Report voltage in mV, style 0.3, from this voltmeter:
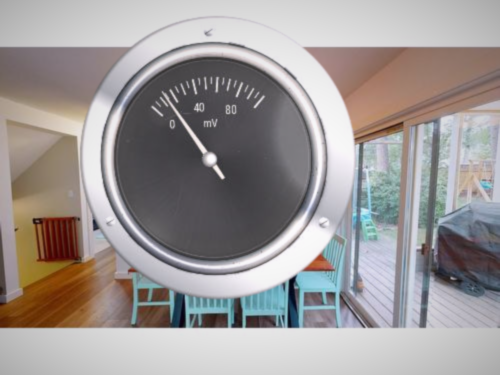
15
